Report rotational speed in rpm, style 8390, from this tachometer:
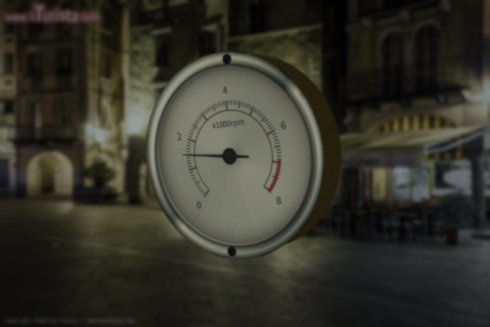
1500
